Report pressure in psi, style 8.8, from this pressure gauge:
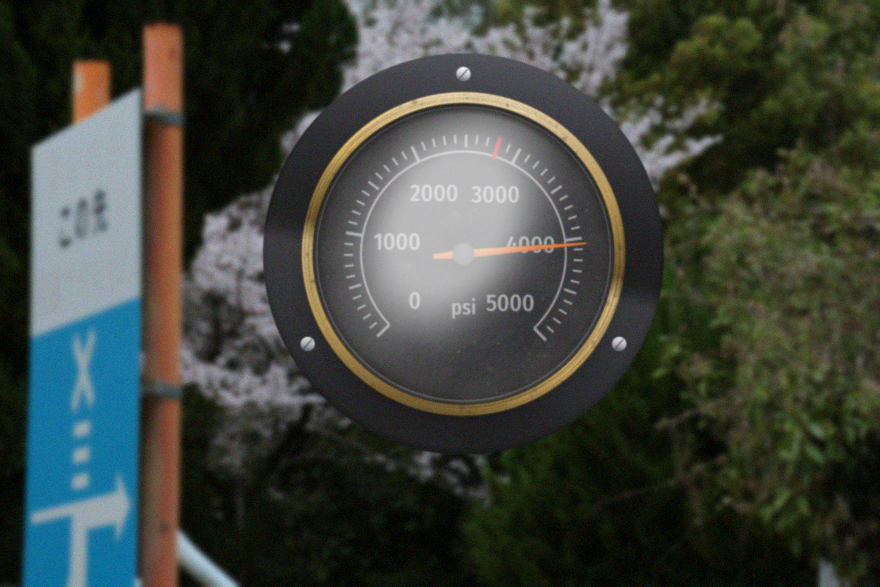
4050
